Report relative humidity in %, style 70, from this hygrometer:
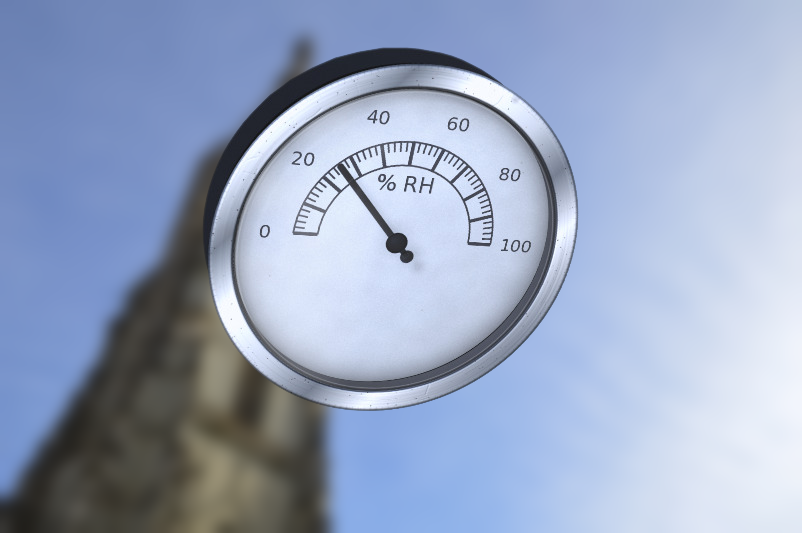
26
